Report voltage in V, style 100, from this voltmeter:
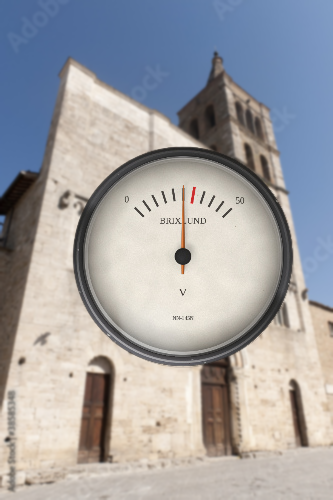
25
